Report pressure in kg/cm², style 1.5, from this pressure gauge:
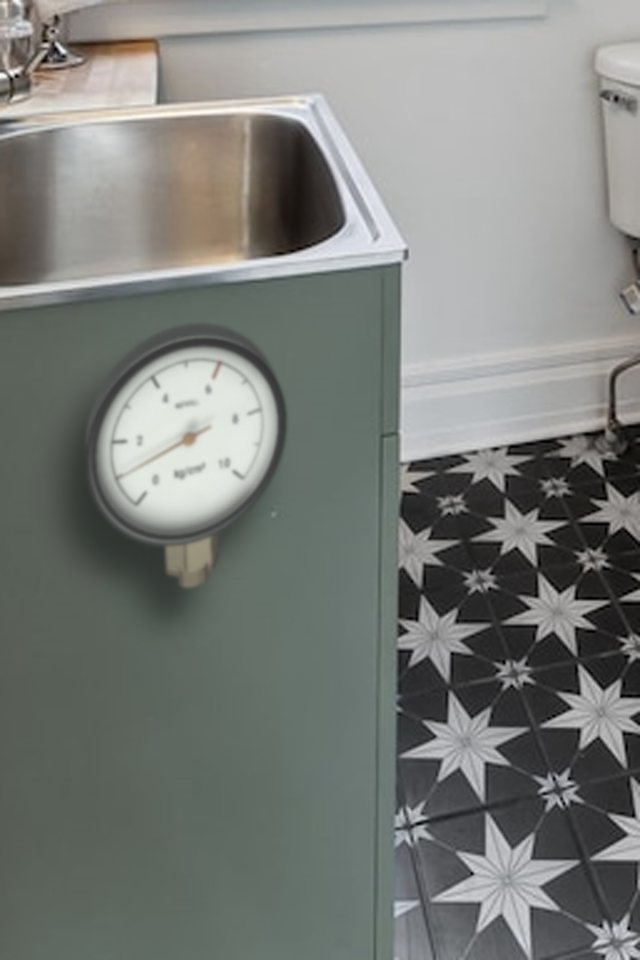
1
